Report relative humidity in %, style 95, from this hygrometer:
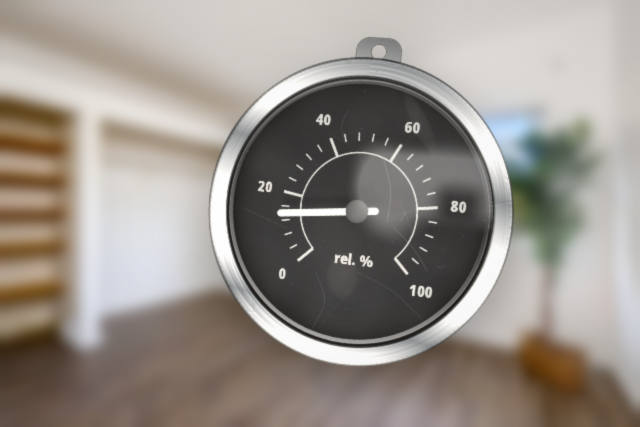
14
